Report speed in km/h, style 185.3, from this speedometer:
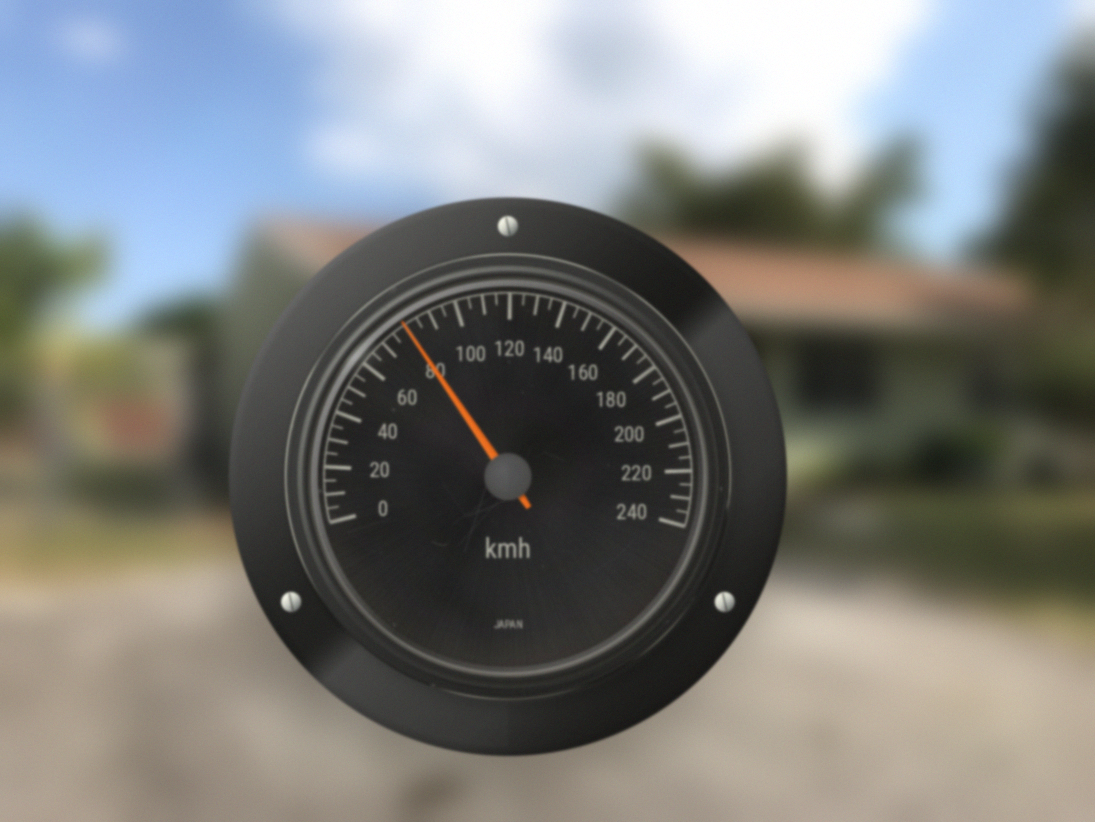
80
